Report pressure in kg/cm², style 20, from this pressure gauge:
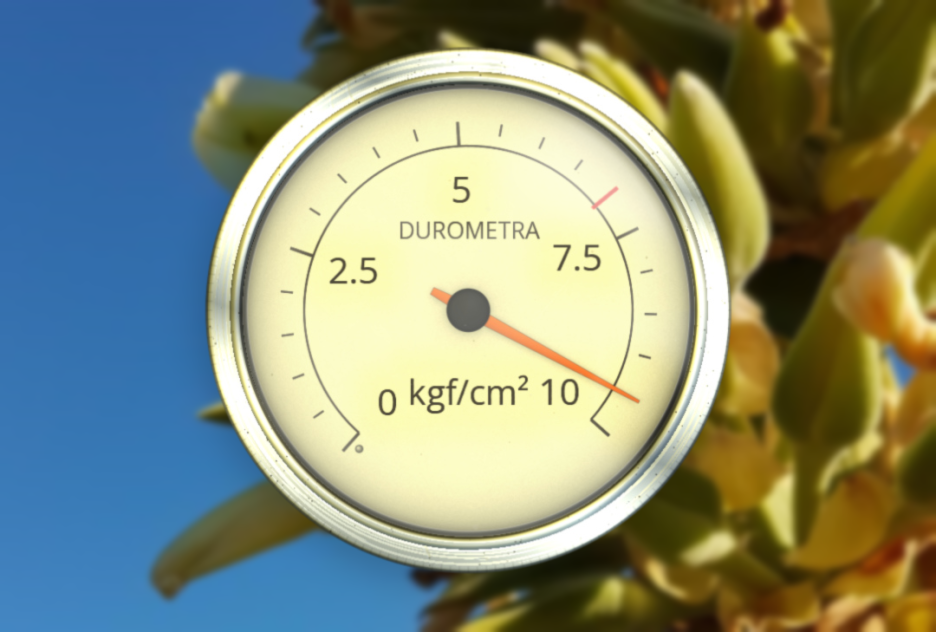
9.5
